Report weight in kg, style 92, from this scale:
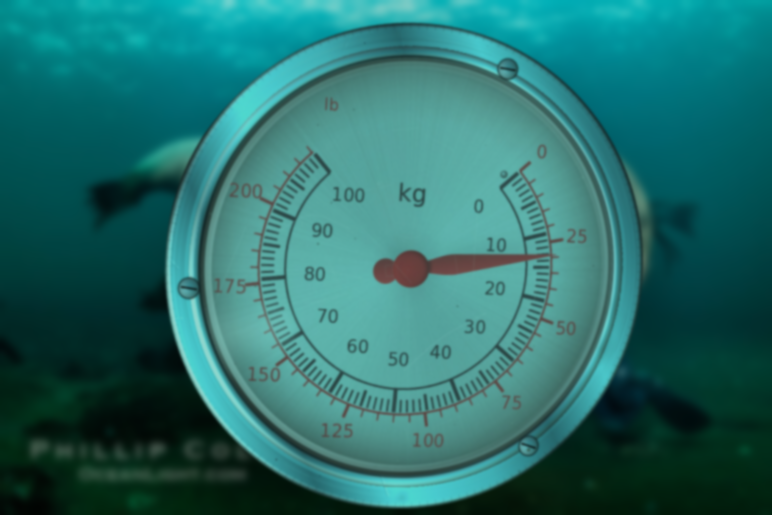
13
